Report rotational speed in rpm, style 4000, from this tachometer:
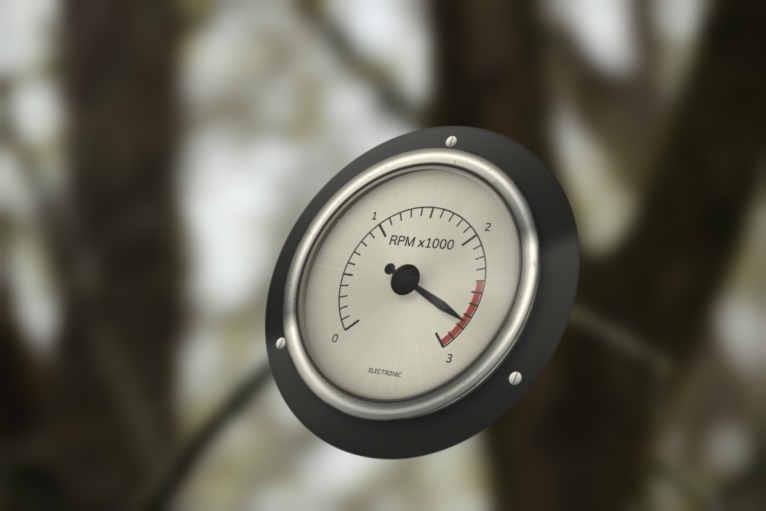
2750
